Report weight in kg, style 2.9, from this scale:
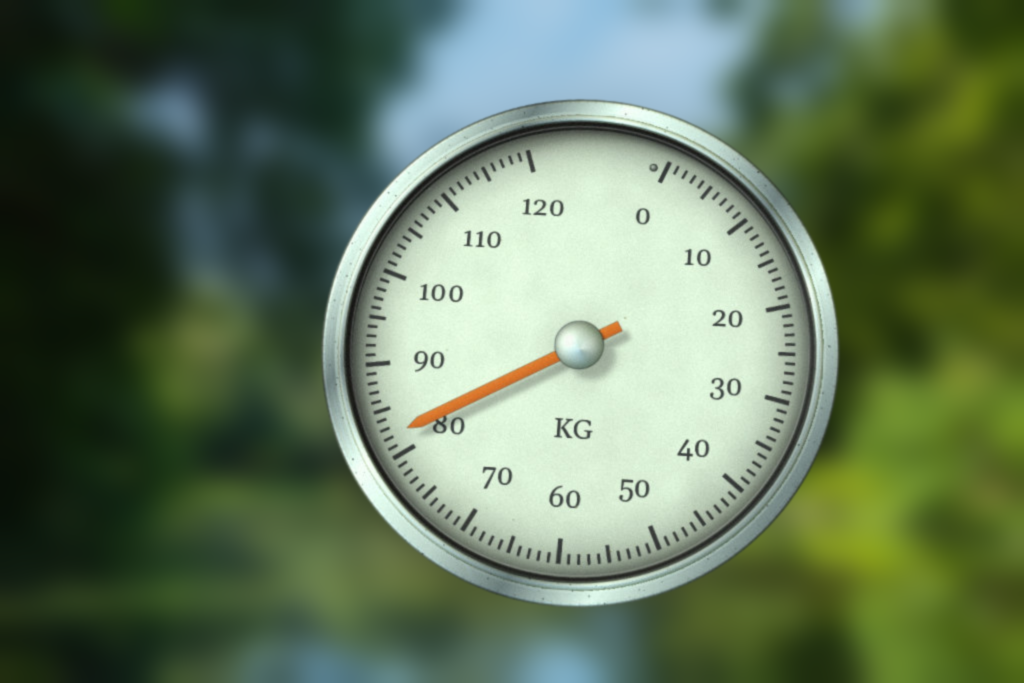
82
